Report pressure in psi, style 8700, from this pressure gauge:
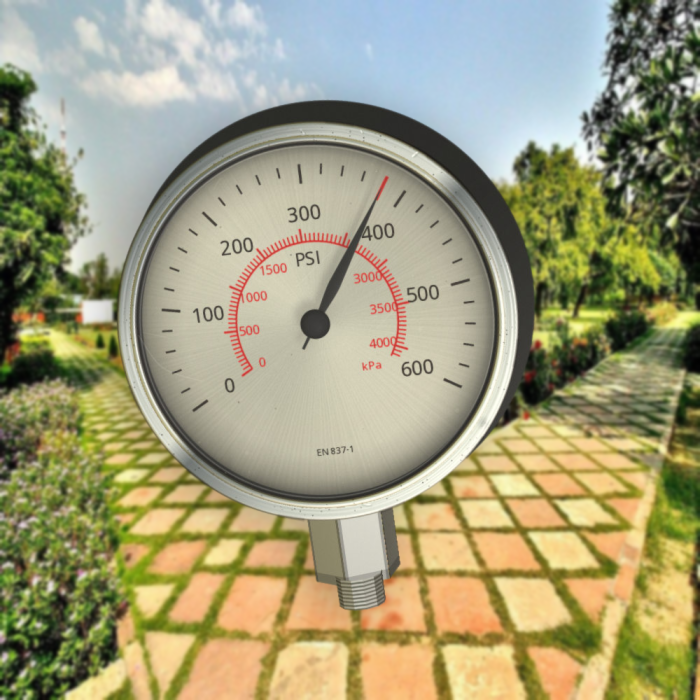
380
